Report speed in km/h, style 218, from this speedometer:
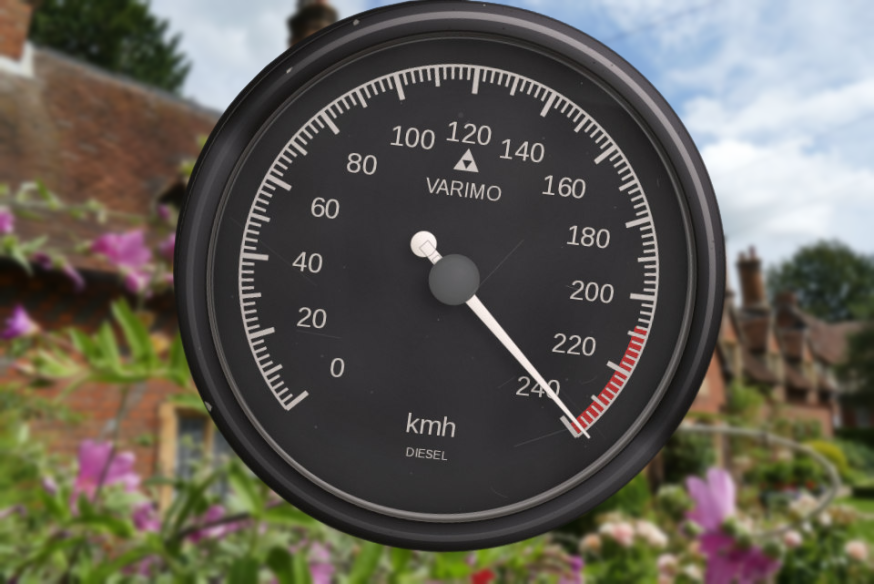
238
